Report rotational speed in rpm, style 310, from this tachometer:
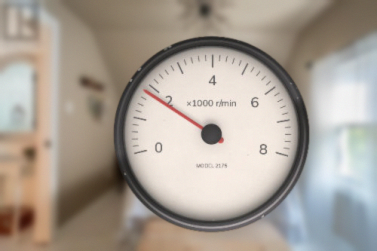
1800
